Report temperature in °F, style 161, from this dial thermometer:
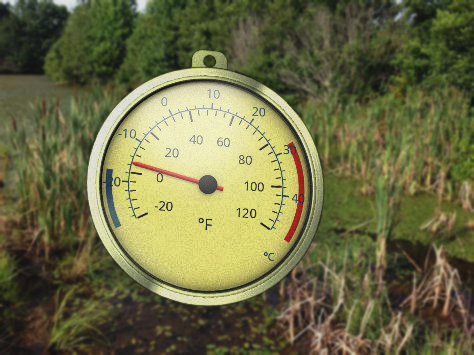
4
